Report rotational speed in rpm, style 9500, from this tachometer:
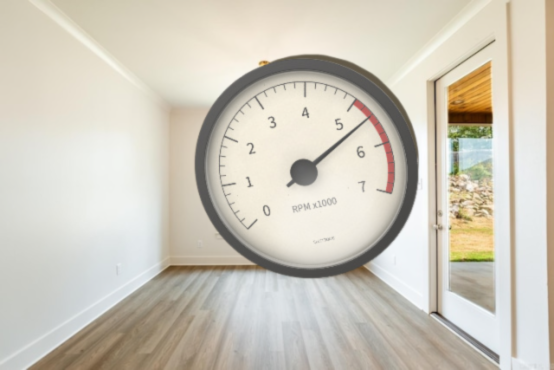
5400
